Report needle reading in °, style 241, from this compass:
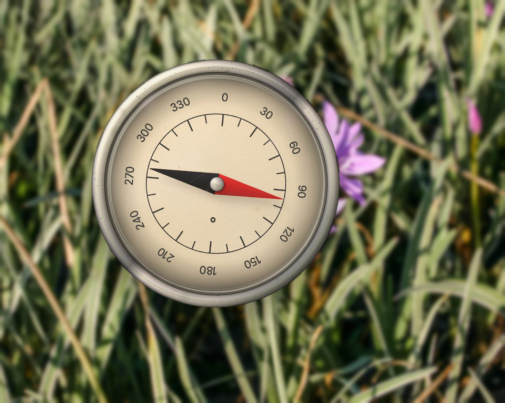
97.5
